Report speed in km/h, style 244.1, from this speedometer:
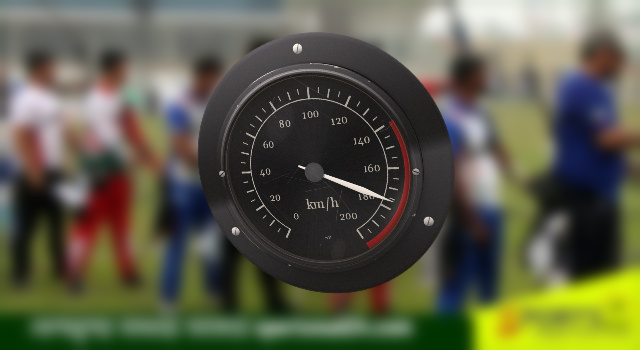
175
